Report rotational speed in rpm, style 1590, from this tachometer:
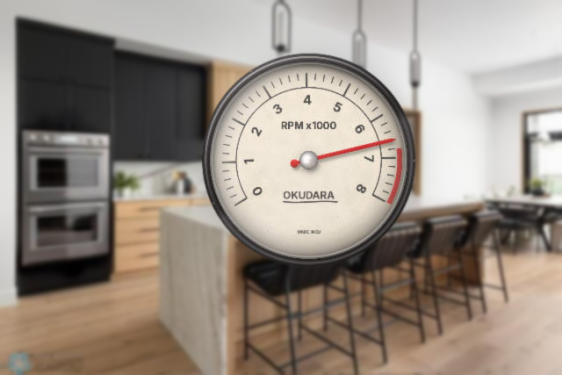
6600
